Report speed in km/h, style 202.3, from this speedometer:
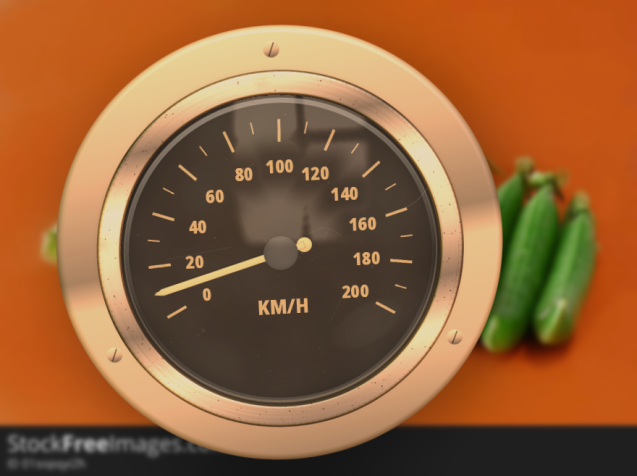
10
